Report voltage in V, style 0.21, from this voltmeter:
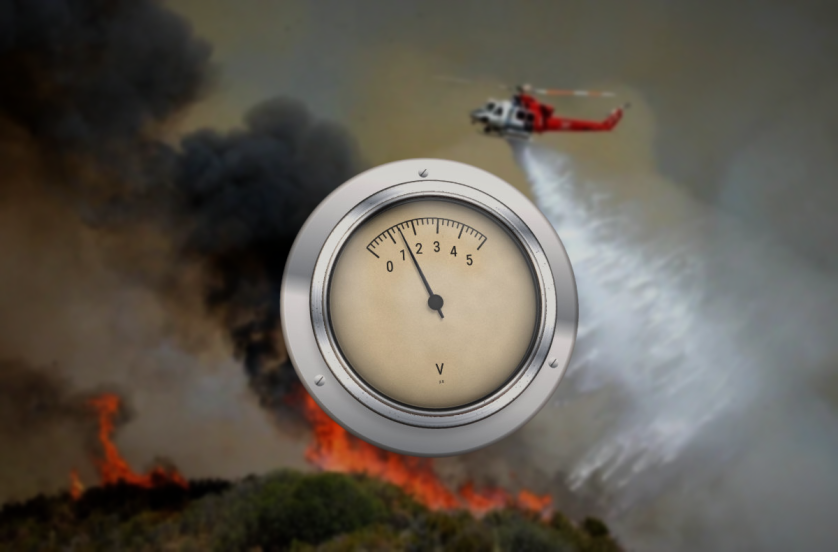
1.4
